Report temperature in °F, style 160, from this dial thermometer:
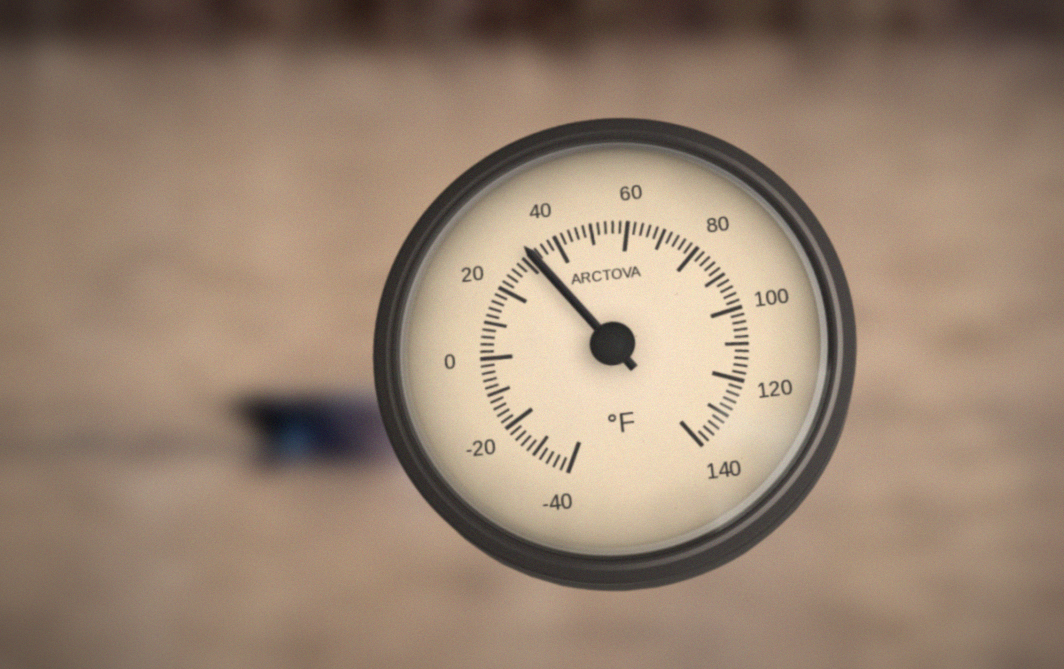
32
